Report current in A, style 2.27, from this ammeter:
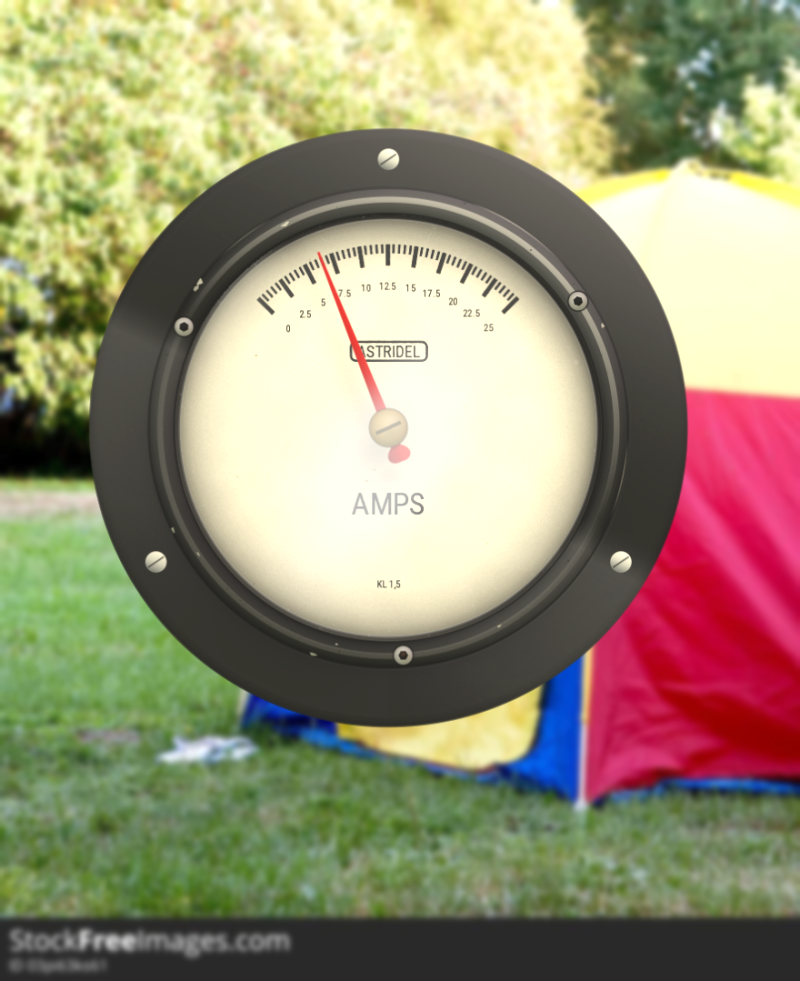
6.5
